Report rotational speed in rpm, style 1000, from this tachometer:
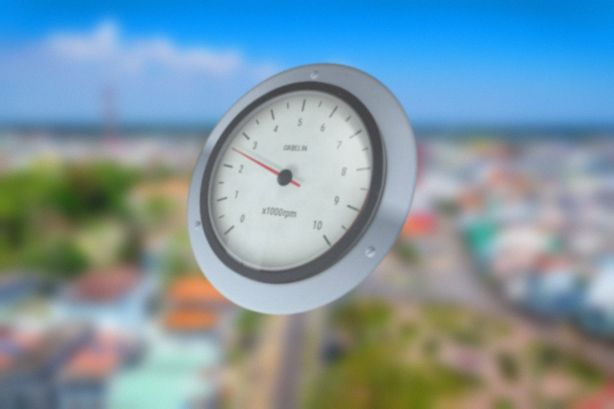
2500
